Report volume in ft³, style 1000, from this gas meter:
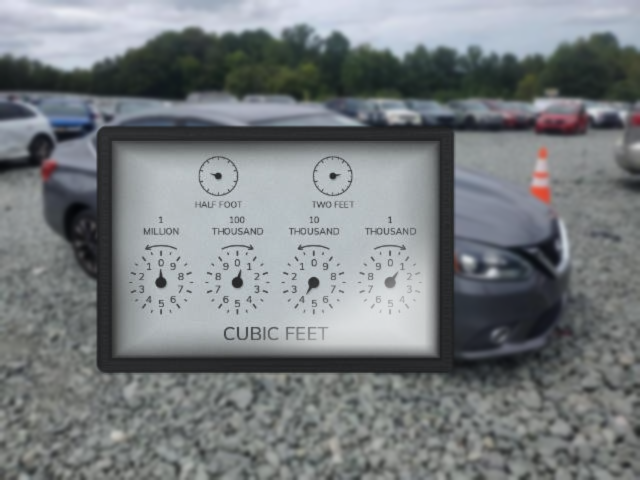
4100
